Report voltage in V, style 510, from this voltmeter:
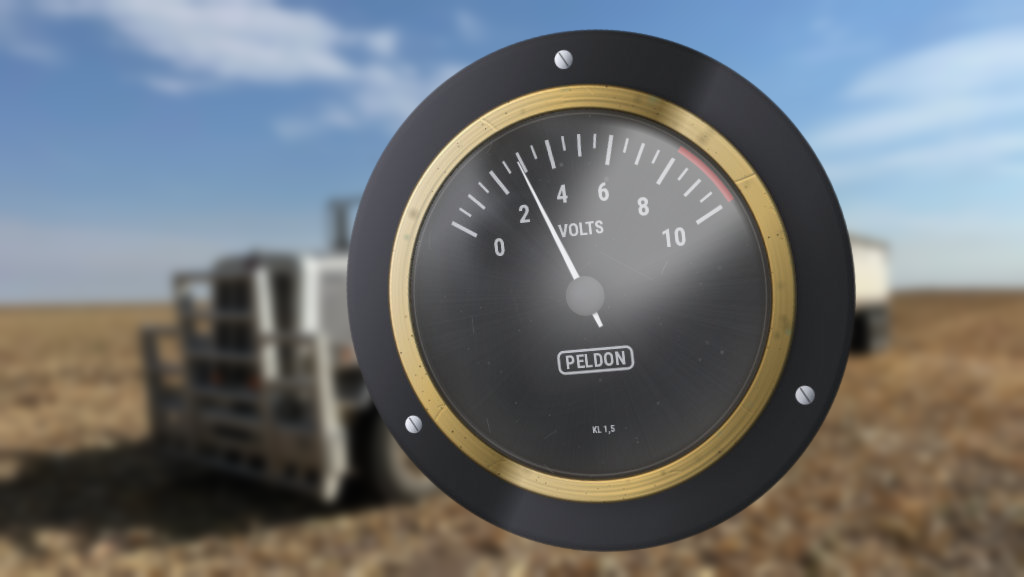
3
